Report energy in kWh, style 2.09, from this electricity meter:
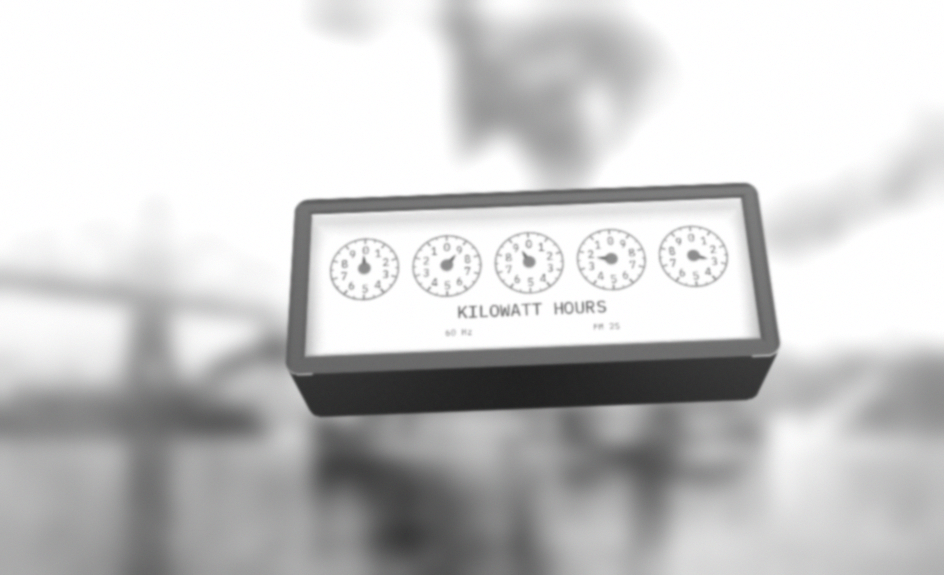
98923
